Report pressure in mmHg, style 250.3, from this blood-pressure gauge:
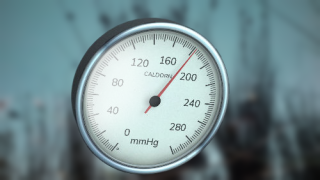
180
